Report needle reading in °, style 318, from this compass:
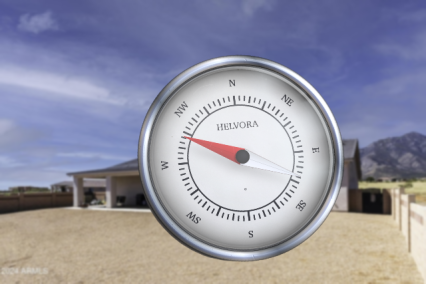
295
